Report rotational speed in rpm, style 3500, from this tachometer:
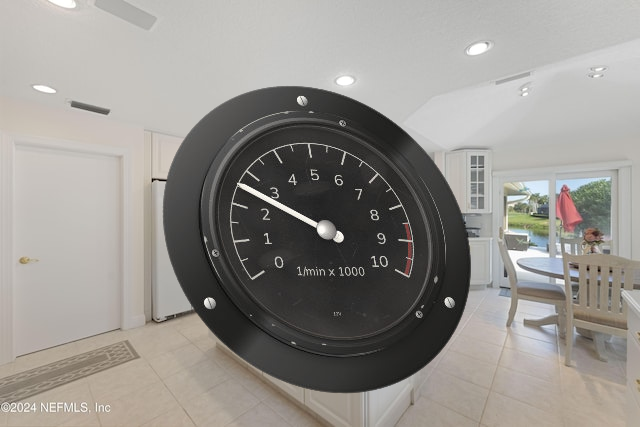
2500
